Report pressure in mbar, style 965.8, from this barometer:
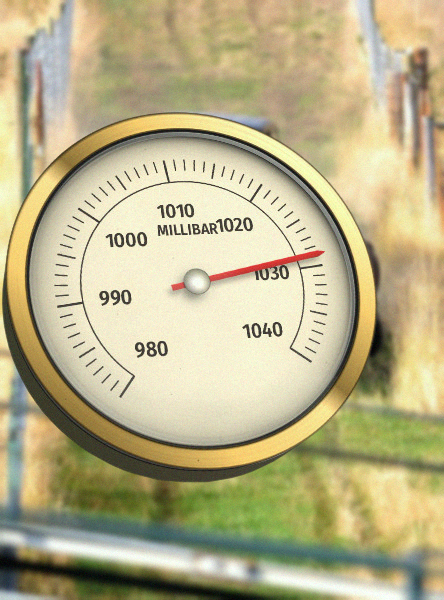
1029
